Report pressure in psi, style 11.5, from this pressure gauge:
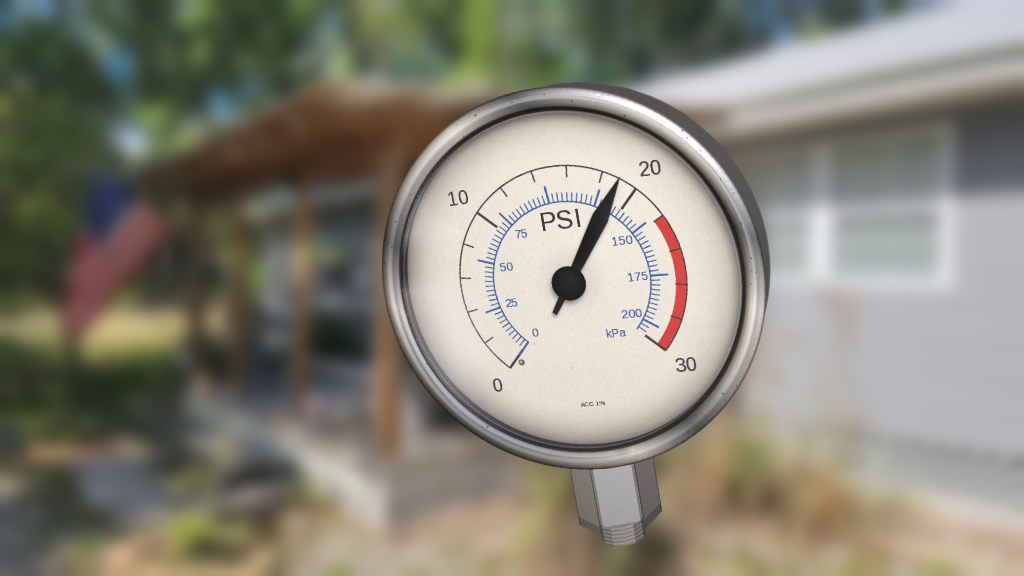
19
